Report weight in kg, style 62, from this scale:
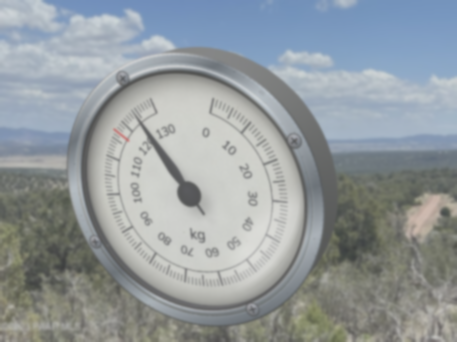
125
